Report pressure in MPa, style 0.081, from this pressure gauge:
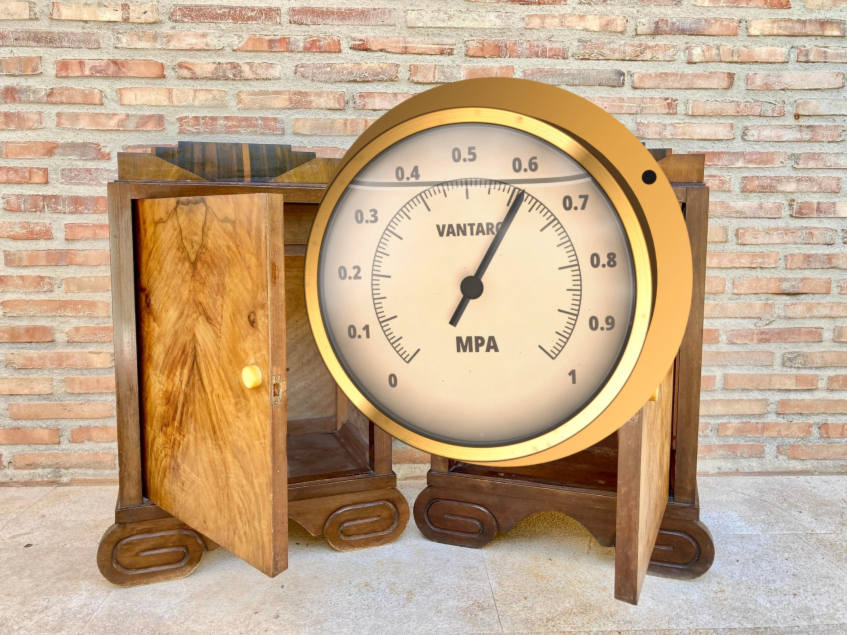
0.62
